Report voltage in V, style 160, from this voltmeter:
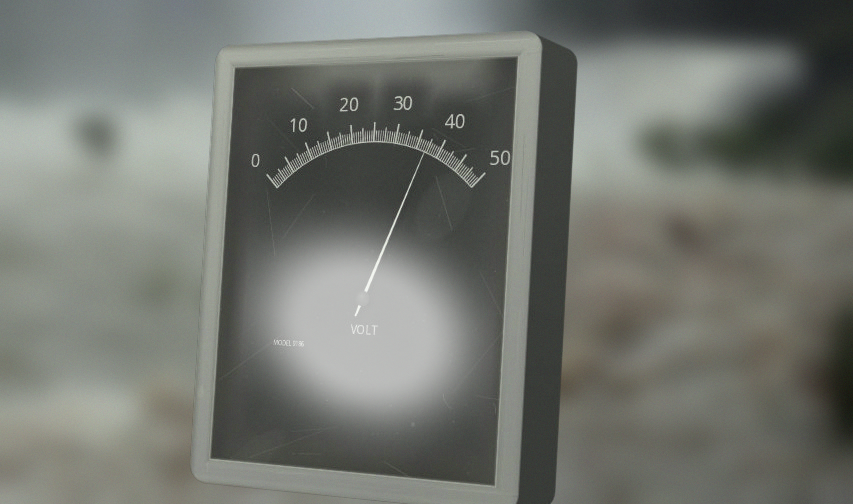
37.5
